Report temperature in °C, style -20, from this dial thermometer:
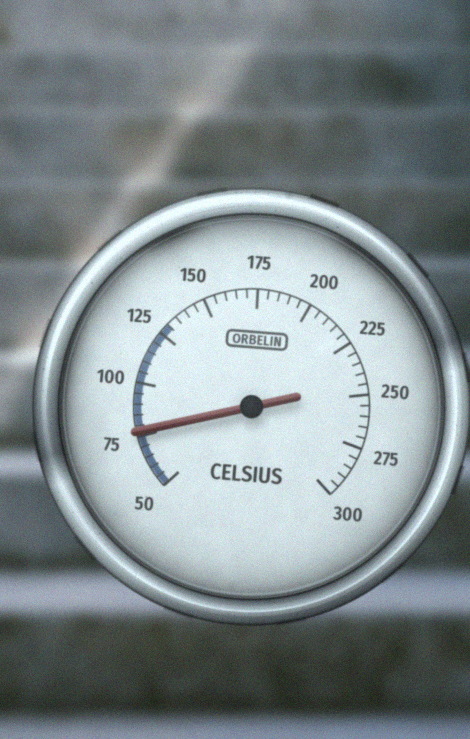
77.5
